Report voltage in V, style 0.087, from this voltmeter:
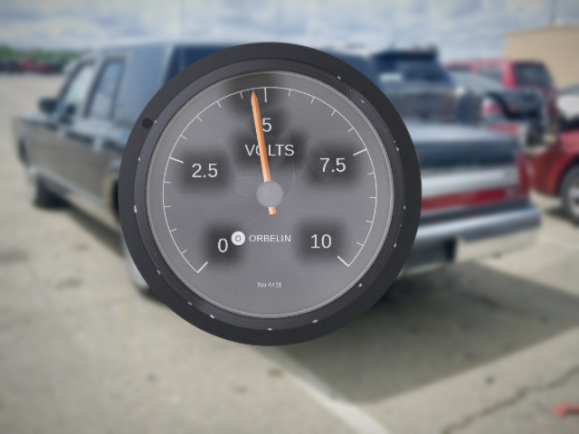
4.75
